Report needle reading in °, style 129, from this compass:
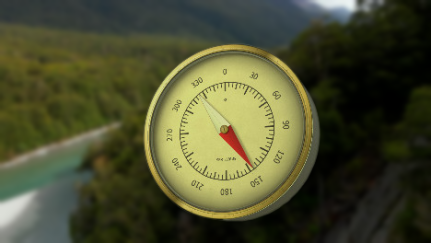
145
